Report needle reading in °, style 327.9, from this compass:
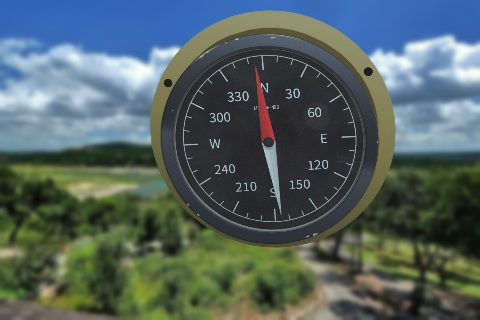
355
